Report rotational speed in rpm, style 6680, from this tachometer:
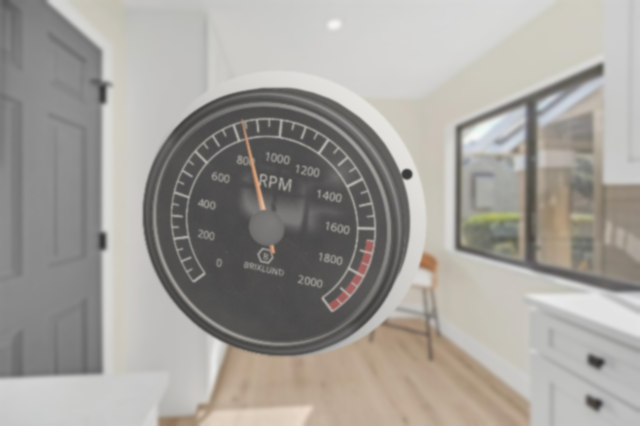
850
